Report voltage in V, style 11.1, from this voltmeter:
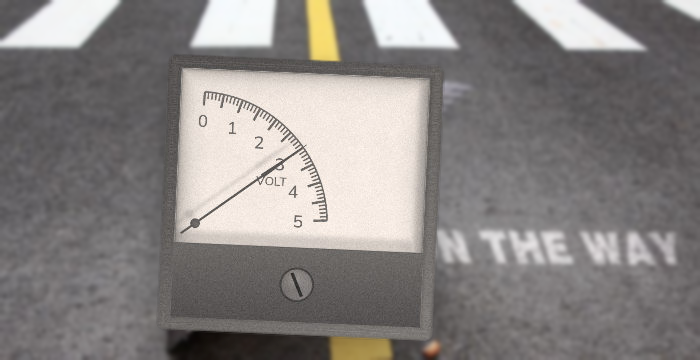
3
